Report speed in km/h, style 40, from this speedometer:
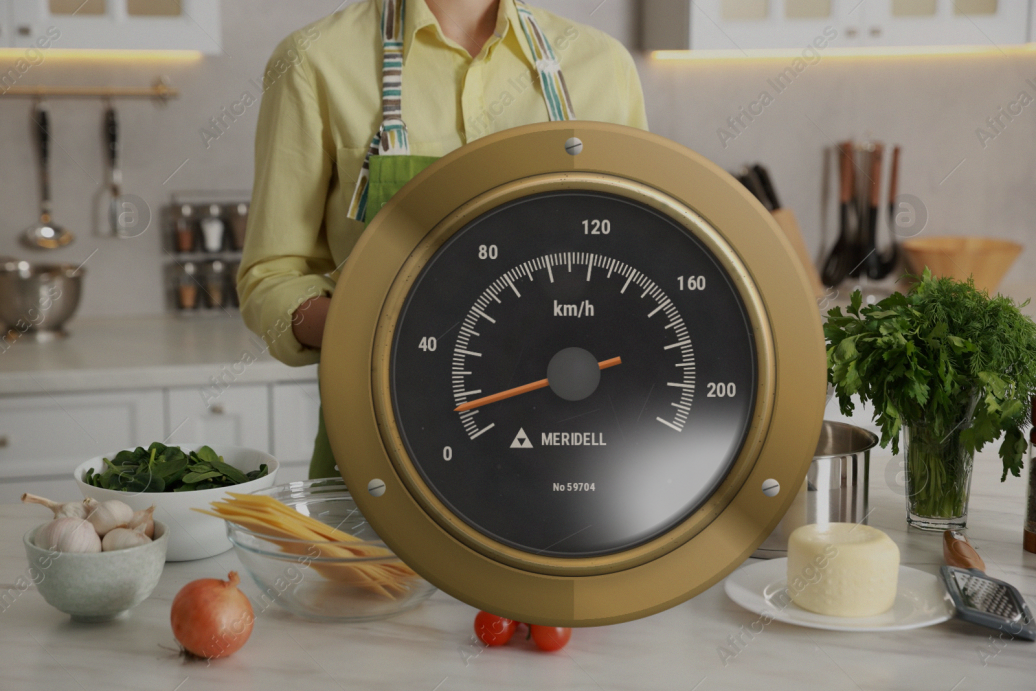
14
